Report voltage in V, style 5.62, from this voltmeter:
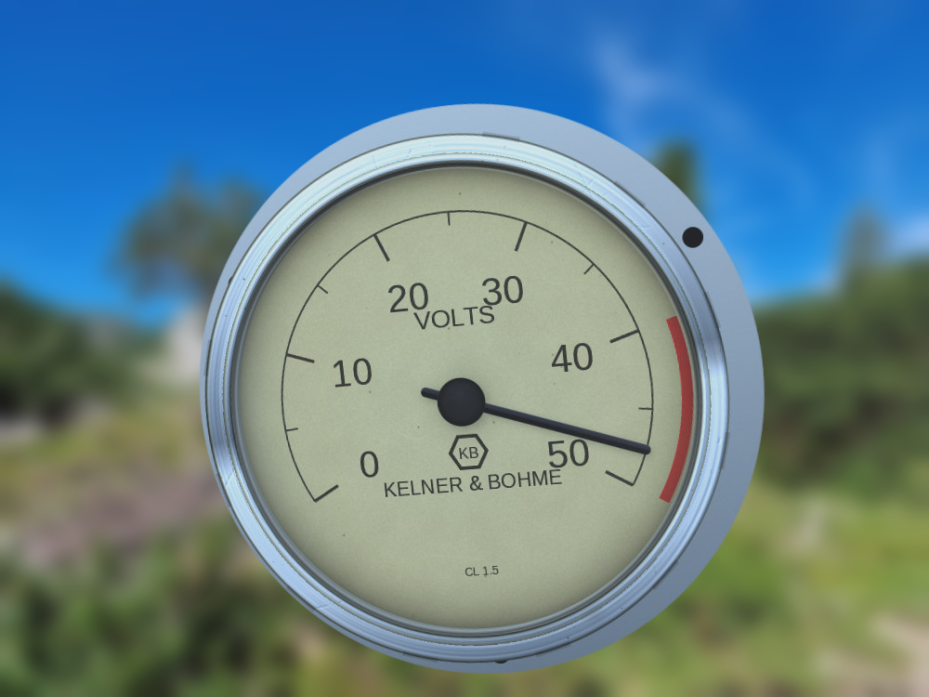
47.5
